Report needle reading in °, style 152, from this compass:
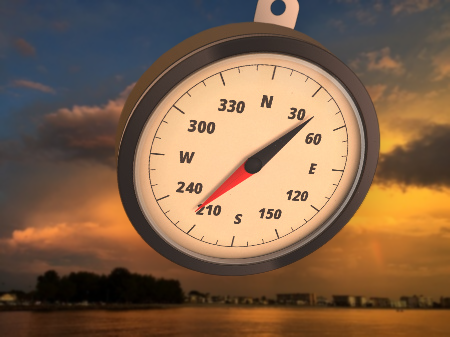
220
